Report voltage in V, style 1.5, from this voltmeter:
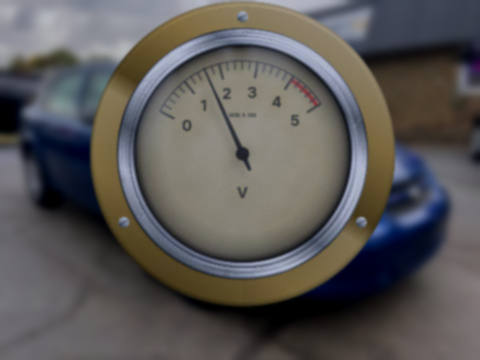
1.6
